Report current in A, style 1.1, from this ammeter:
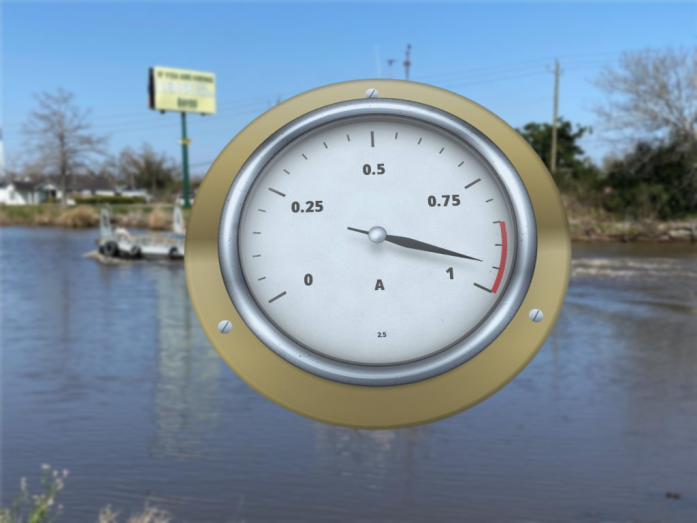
0.95
